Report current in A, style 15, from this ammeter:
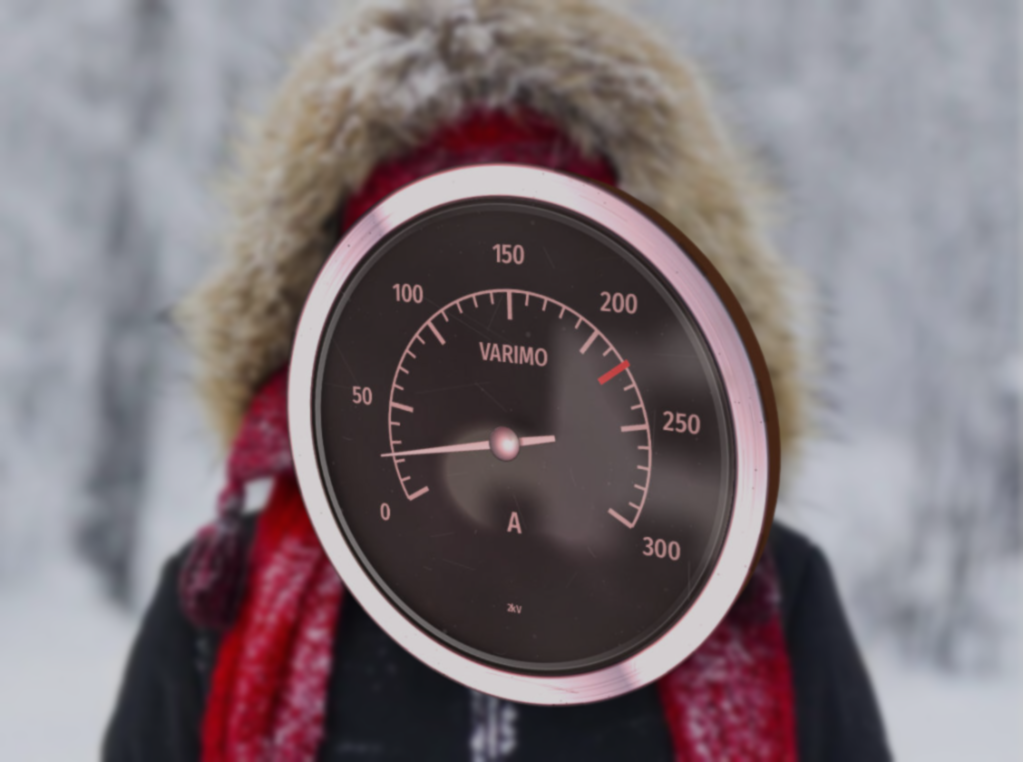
25
